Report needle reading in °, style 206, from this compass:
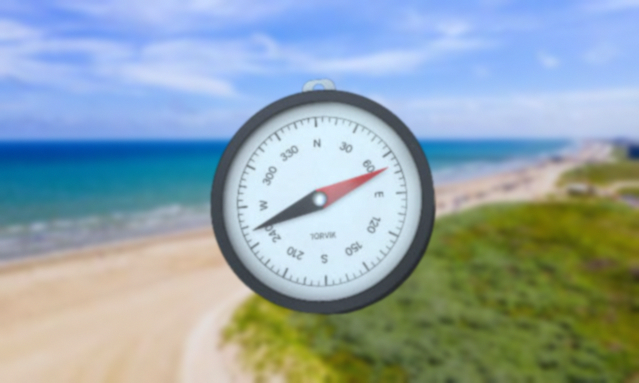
70
